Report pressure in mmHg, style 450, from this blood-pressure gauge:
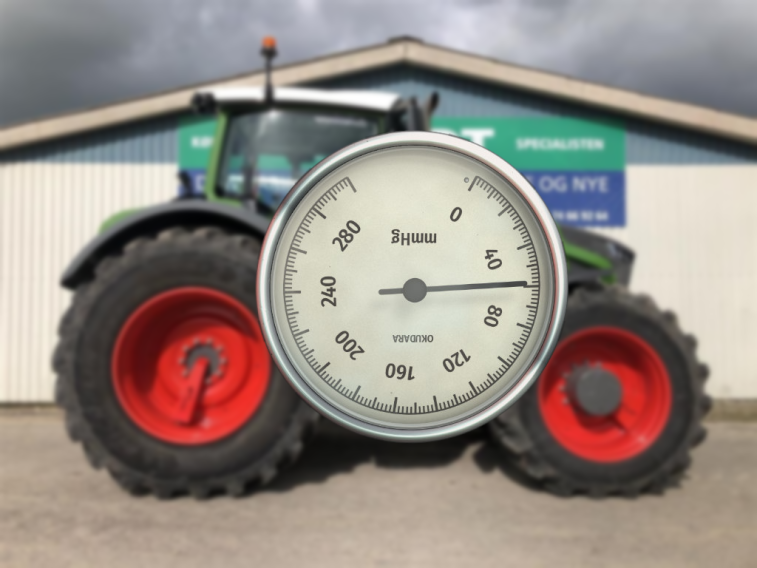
58
